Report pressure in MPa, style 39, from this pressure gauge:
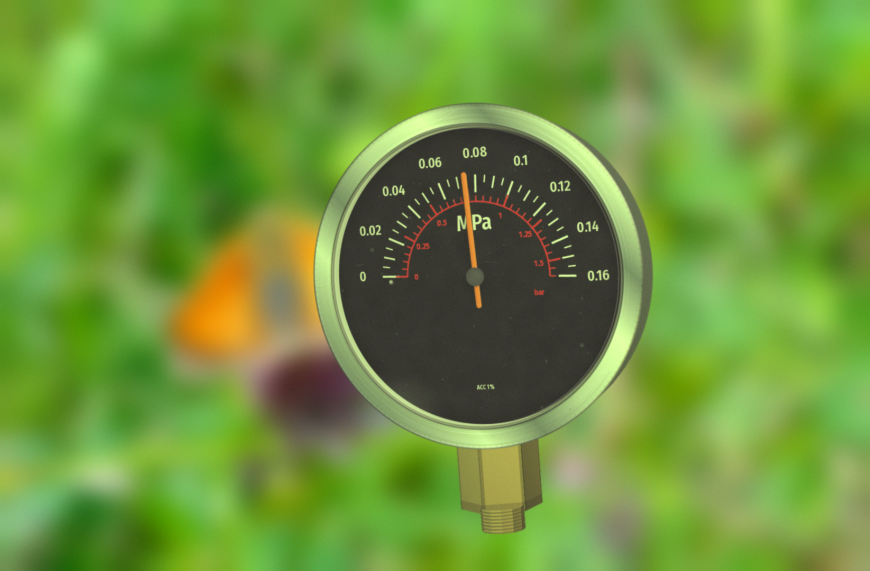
0.075
